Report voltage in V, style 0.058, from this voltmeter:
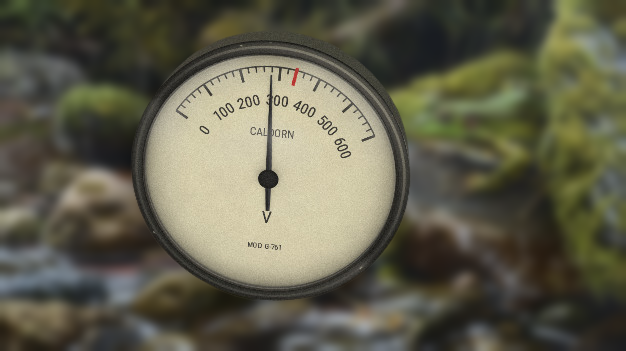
280
